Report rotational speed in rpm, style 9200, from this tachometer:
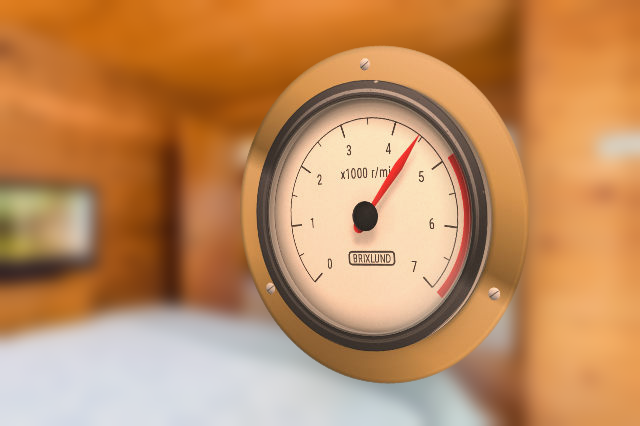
4500
